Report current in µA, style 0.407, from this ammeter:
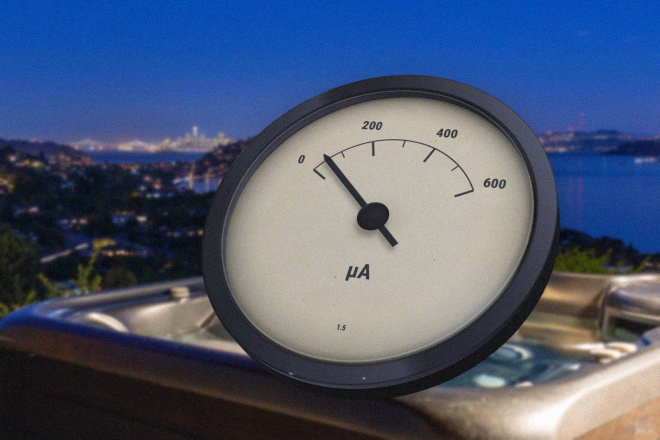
50
